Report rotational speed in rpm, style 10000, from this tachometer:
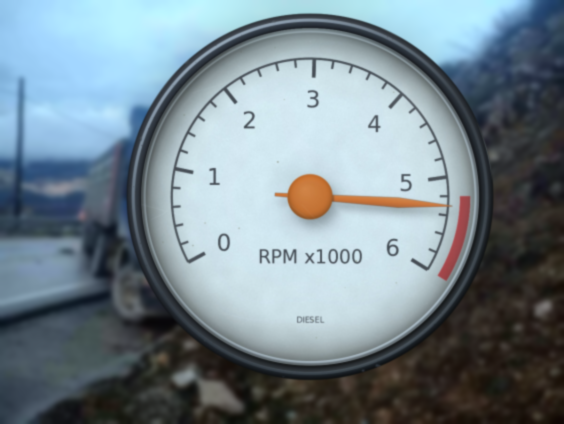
5300
